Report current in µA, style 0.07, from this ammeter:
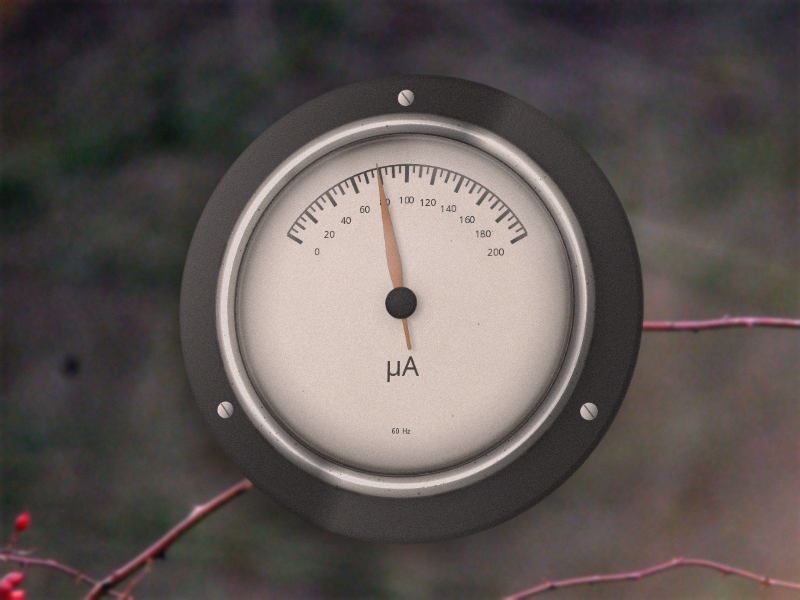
80
